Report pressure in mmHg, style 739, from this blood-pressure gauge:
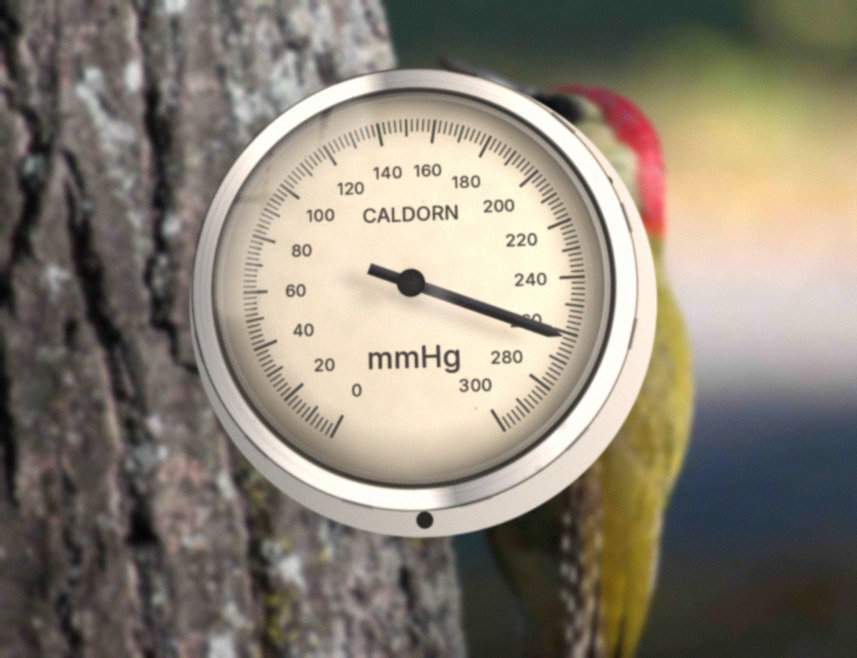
262
